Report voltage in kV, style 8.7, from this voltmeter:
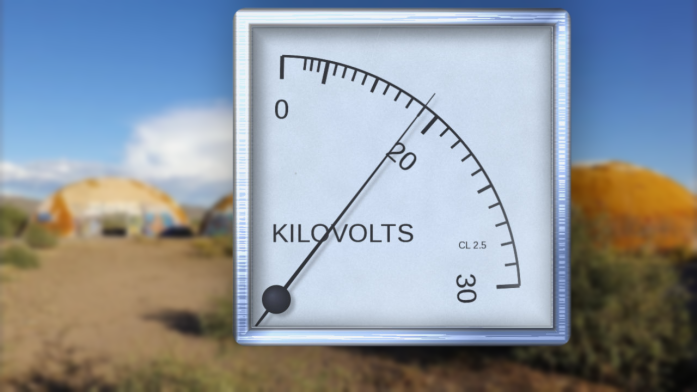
19
